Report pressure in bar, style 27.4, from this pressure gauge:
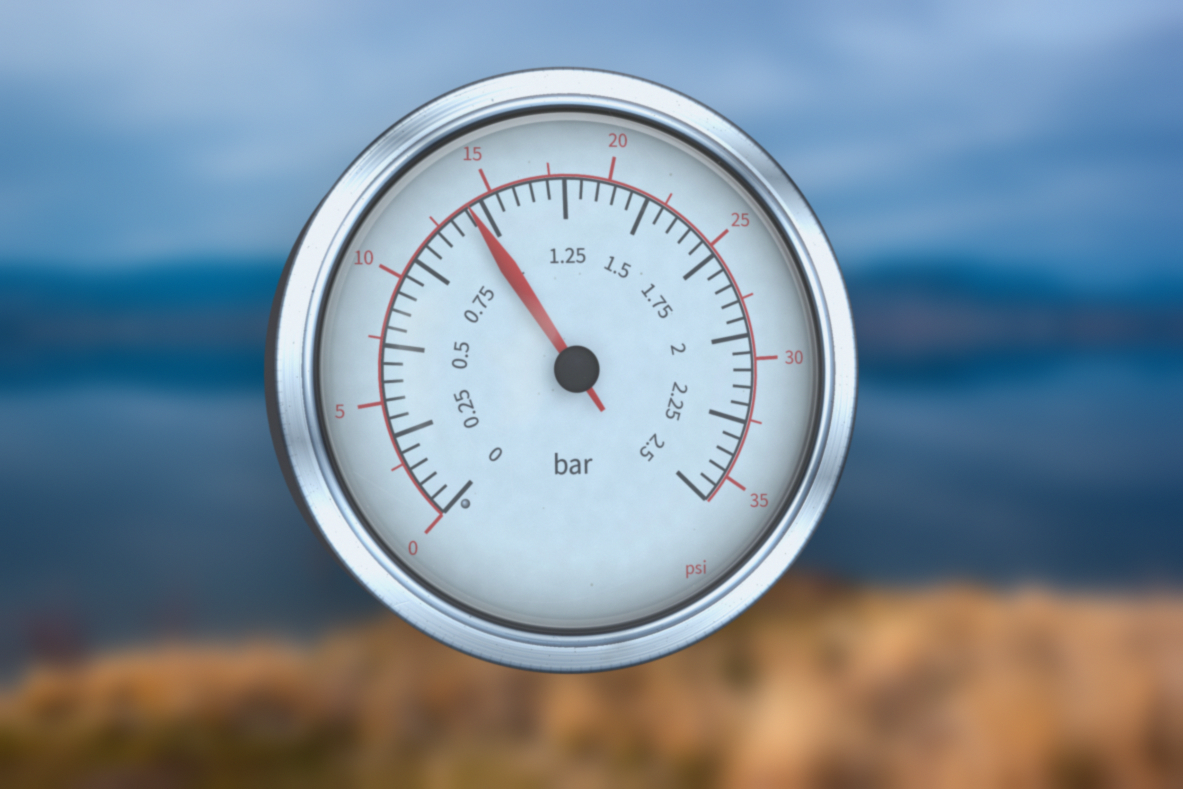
0.95
